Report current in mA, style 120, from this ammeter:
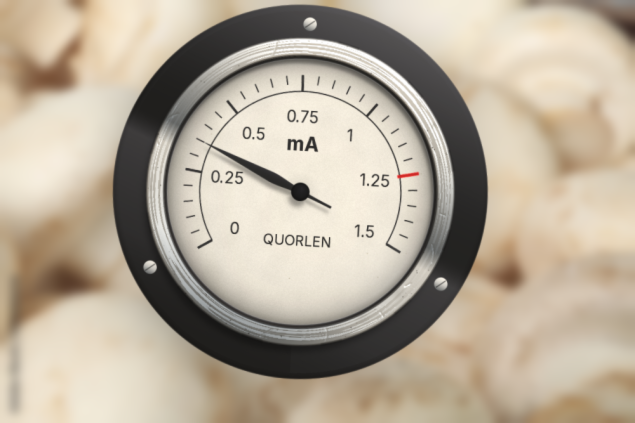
0.35
